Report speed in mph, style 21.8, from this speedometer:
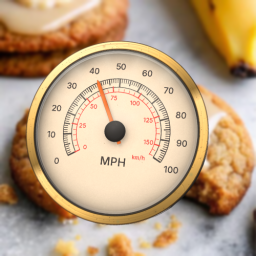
40
